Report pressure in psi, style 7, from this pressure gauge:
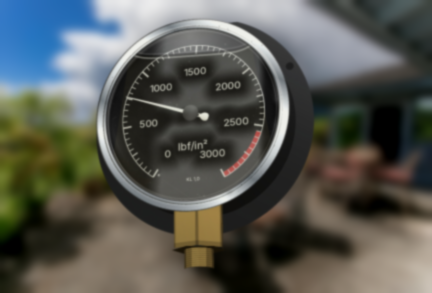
750
